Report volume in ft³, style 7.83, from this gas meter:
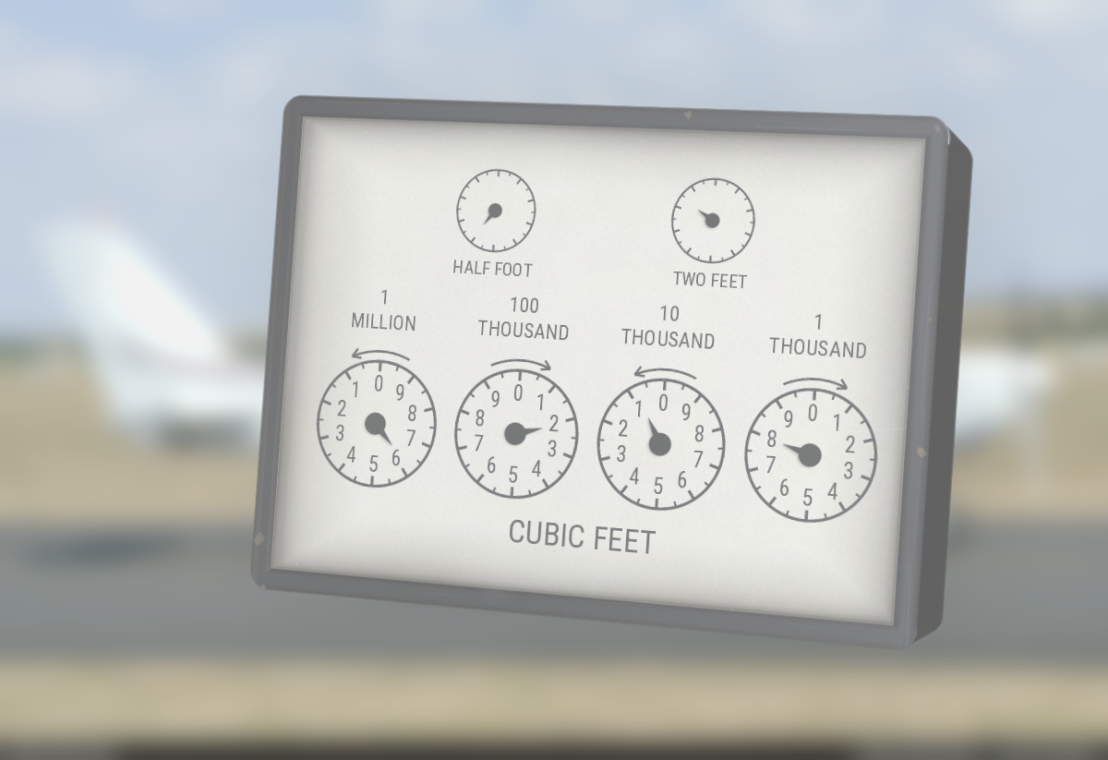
620800
